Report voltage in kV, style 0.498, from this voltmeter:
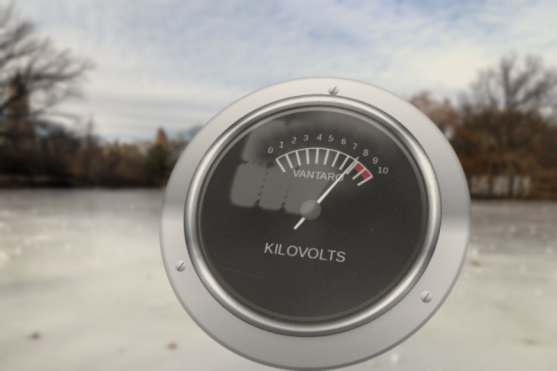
8
